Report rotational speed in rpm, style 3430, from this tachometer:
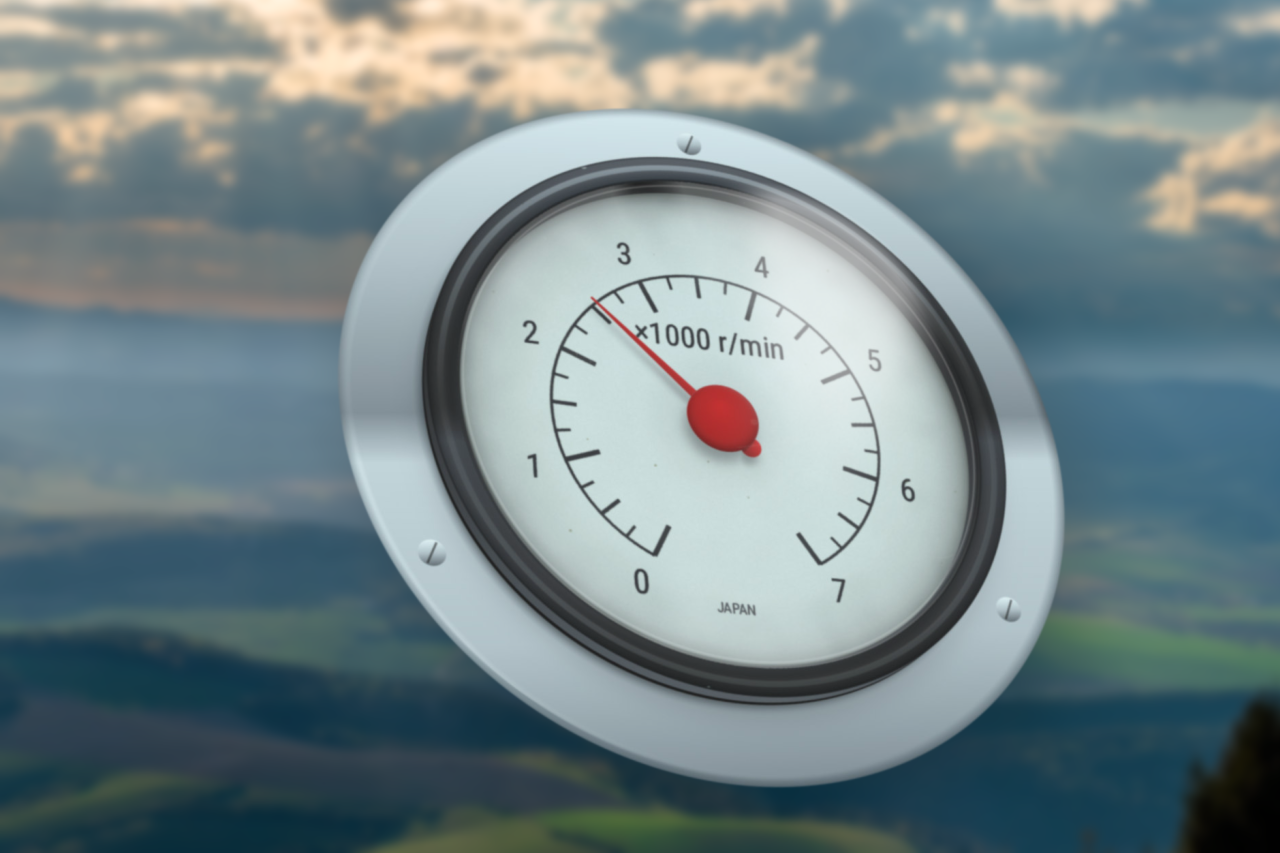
2500
